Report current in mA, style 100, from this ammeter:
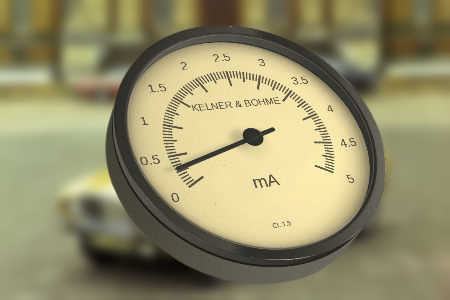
0.25
